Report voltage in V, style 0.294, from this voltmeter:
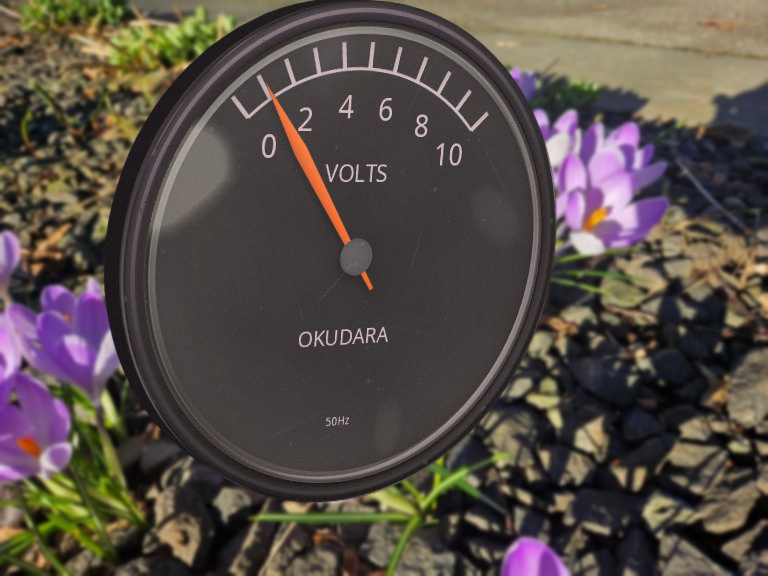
1
